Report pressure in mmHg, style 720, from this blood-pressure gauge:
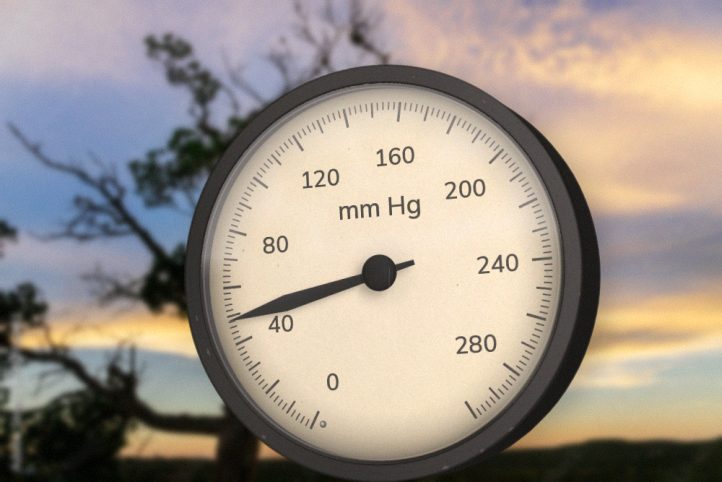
48
